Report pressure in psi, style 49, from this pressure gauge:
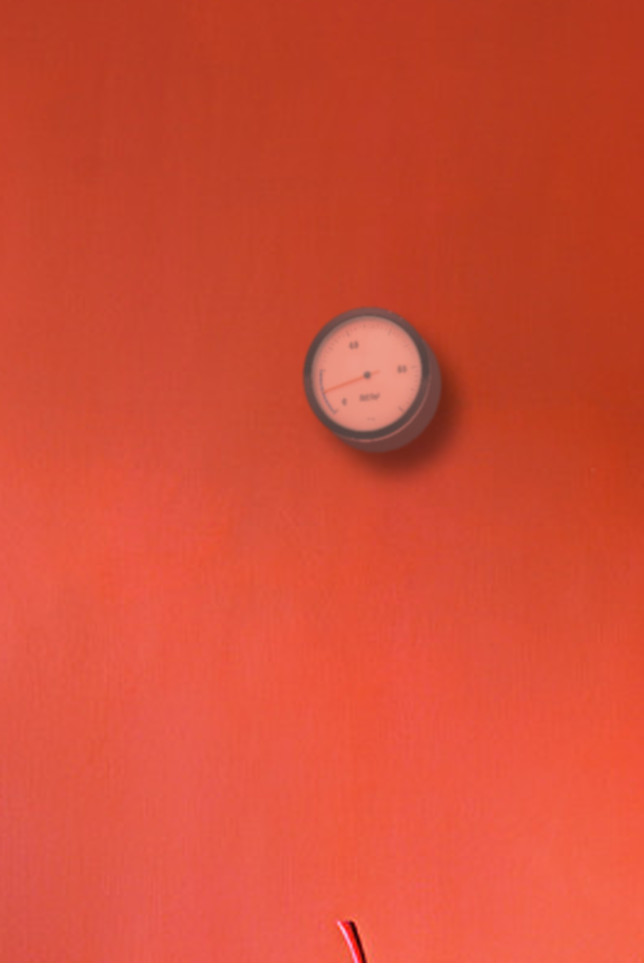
10
